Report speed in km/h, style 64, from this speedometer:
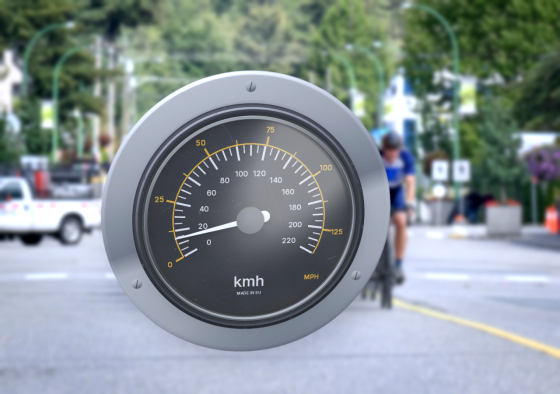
15
